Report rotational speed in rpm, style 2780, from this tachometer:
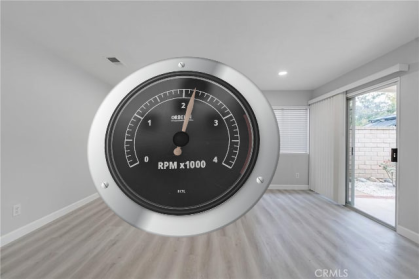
2200
